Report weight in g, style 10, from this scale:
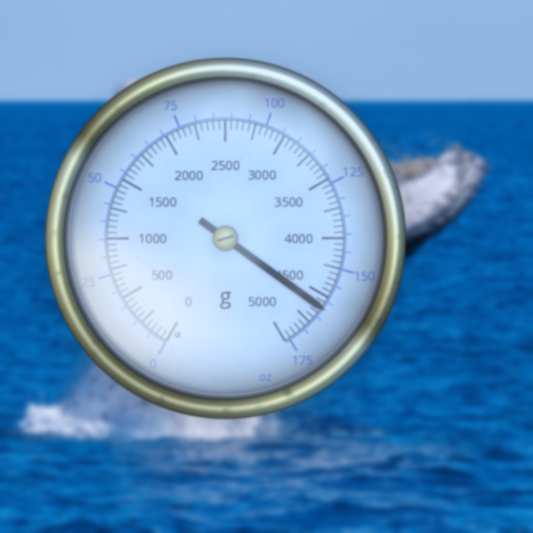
4600
